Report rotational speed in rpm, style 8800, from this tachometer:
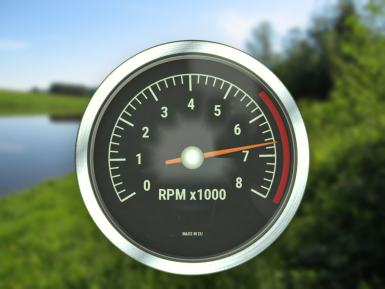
6700
